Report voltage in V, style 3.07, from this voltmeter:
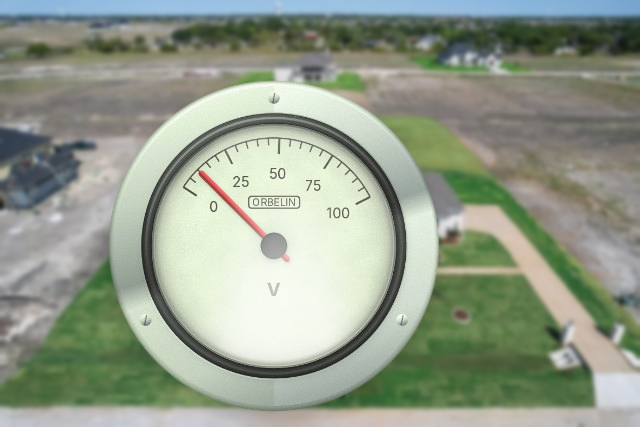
10
